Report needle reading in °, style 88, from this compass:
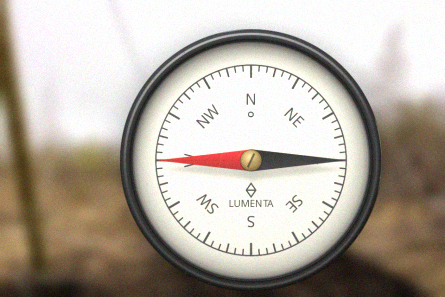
270
